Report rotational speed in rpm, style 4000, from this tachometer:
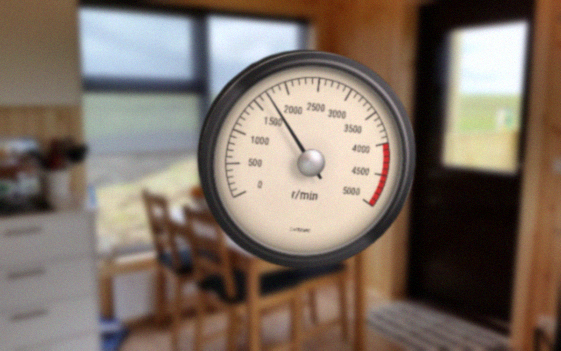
1700
